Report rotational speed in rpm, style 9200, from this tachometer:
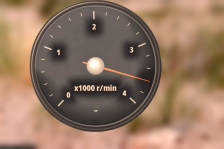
3600
